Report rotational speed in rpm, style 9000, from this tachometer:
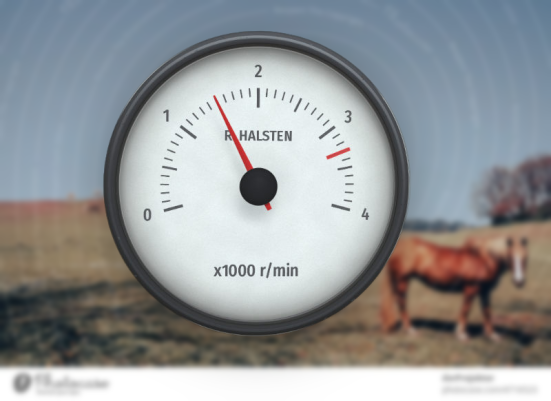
1500
